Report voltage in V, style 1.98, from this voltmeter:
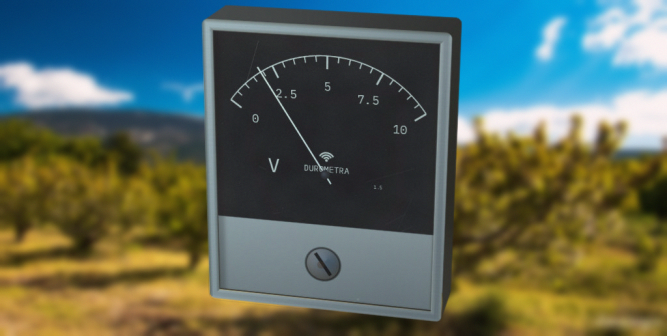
2
